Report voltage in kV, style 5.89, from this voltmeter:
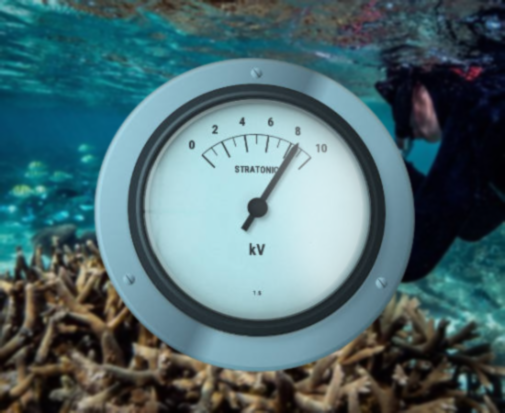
8.5
